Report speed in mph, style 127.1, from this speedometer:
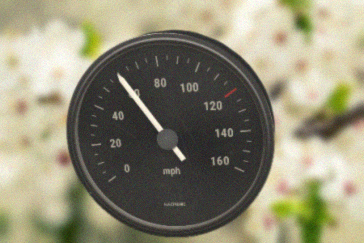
60
